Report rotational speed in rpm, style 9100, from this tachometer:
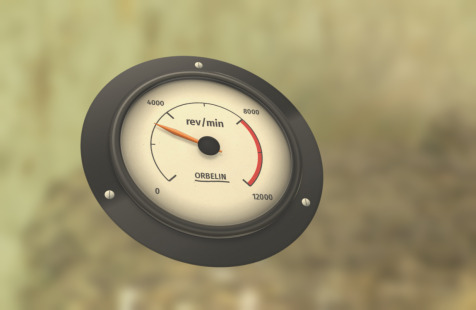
3000
